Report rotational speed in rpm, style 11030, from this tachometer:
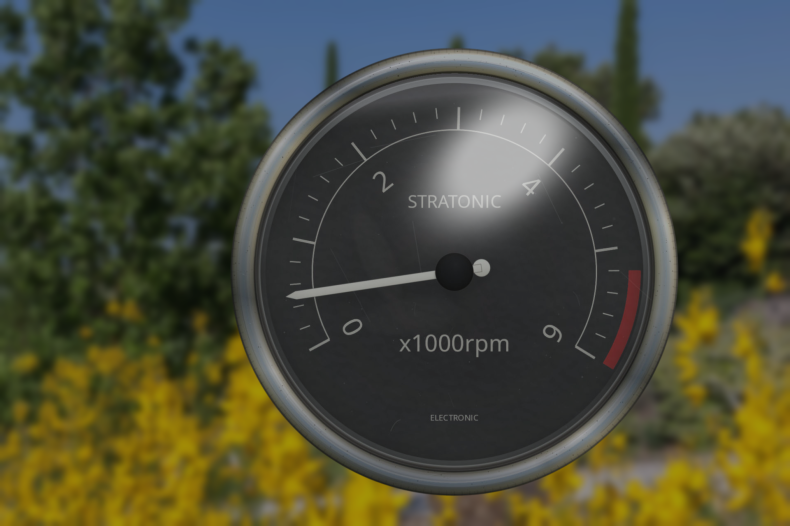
500
